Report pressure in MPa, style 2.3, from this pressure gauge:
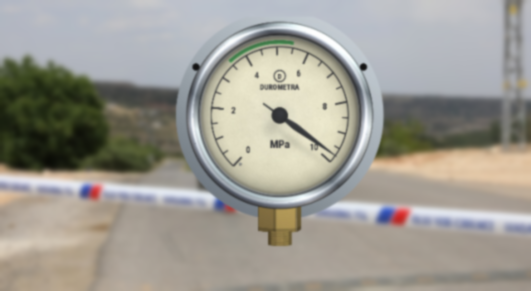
9.75
